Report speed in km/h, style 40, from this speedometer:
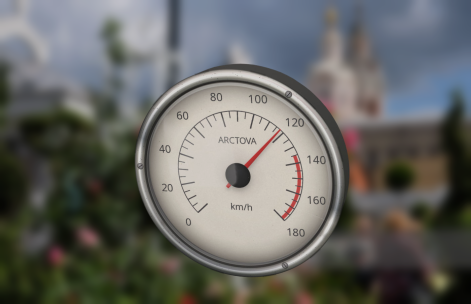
117.5
